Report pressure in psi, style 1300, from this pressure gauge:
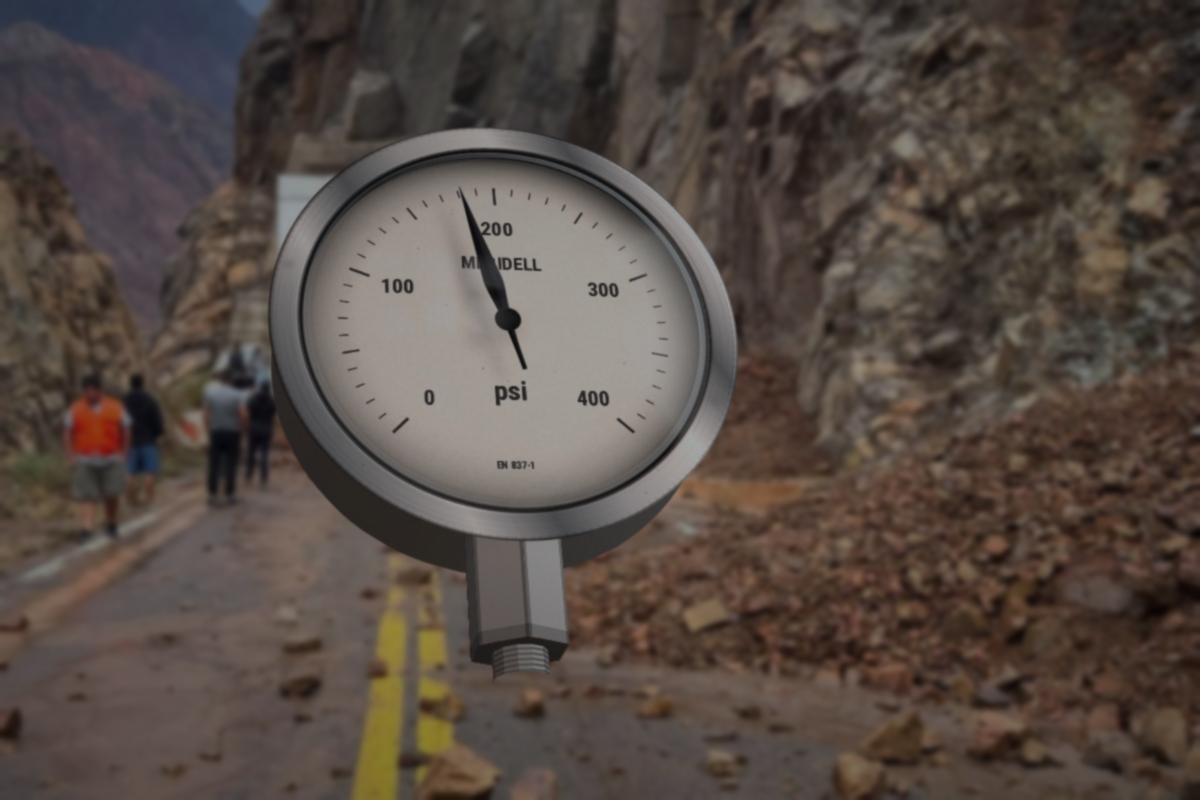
180
